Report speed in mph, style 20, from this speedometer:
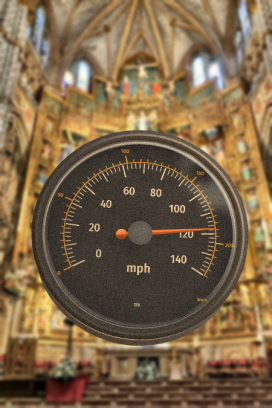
118
